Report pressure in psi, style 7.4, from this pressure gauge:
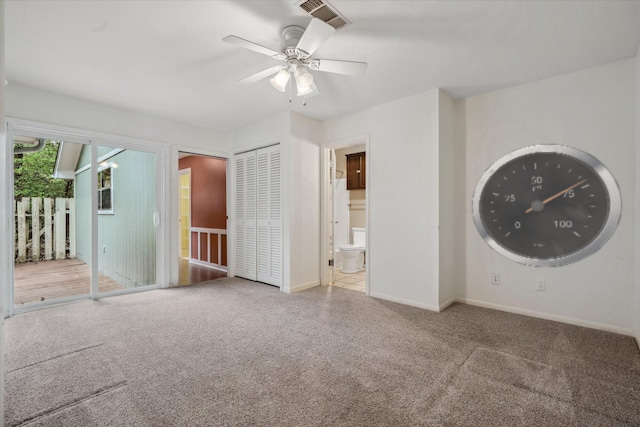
72.5
